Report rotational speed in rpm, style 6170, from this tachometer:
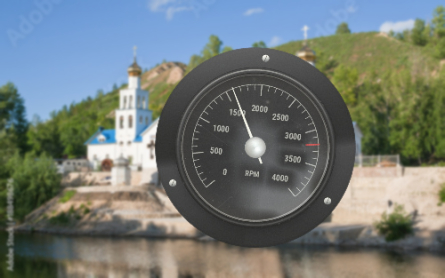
1600
